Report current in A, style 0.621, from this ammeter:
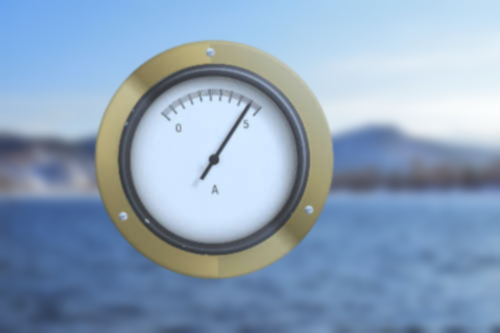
4.5
